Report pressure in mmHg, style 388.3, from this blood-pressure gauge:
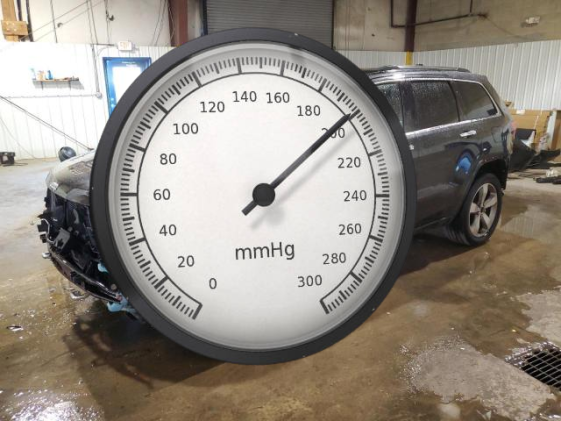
198
